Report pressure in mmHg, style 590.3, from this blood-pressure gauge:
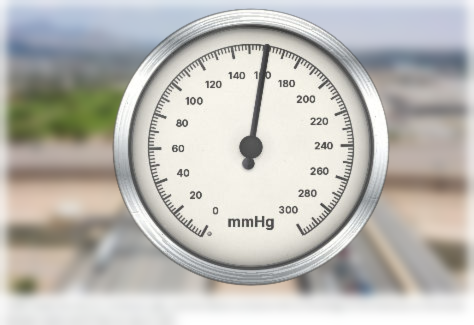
160
